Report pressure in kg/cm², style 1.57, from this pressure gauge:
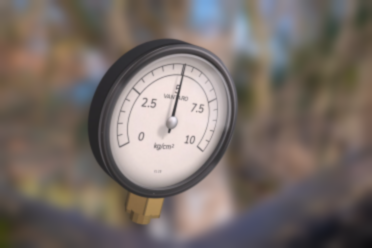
5
